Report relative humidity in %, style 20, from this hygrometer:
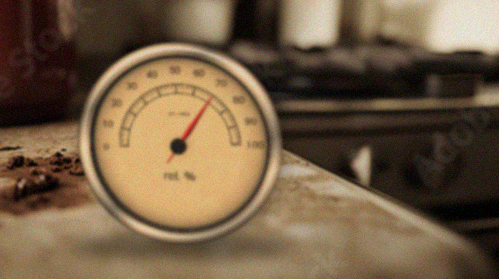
70
